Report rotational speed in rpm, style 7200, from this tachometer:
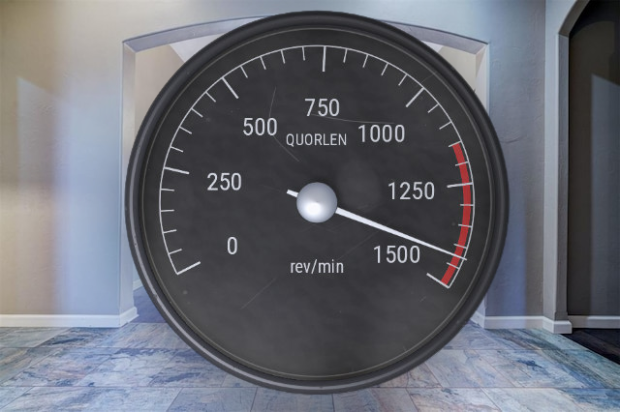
1425
